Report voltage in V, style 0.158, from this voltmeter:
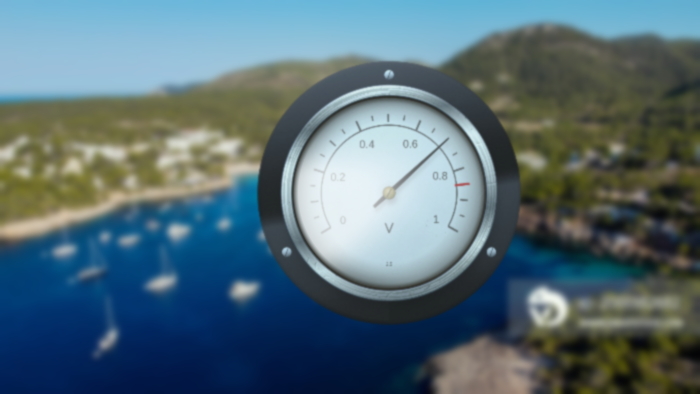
0.7
